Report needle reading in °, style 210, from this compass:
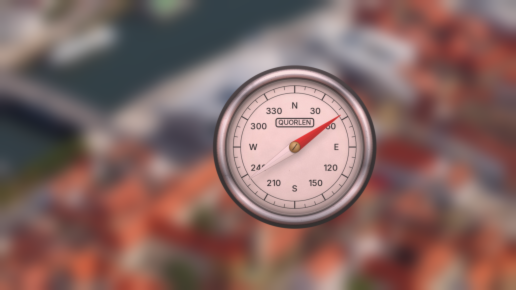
55
